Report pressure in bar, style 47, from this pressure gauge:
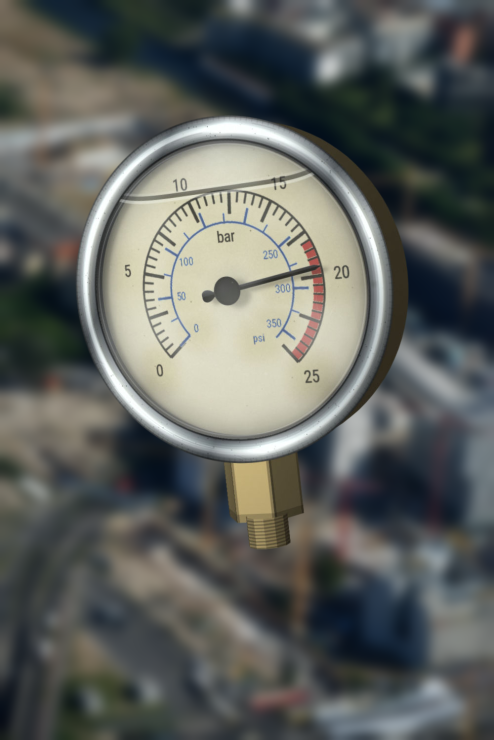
19.5
